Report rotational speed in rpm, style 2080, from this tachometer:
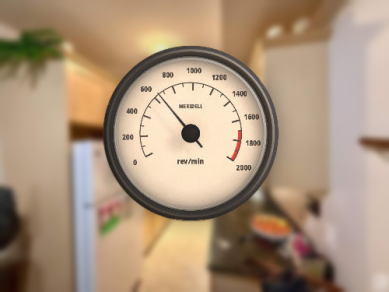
650
